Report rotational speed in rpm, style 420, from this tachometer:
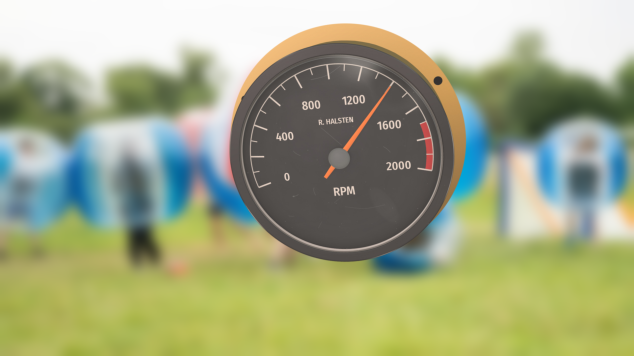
1400
